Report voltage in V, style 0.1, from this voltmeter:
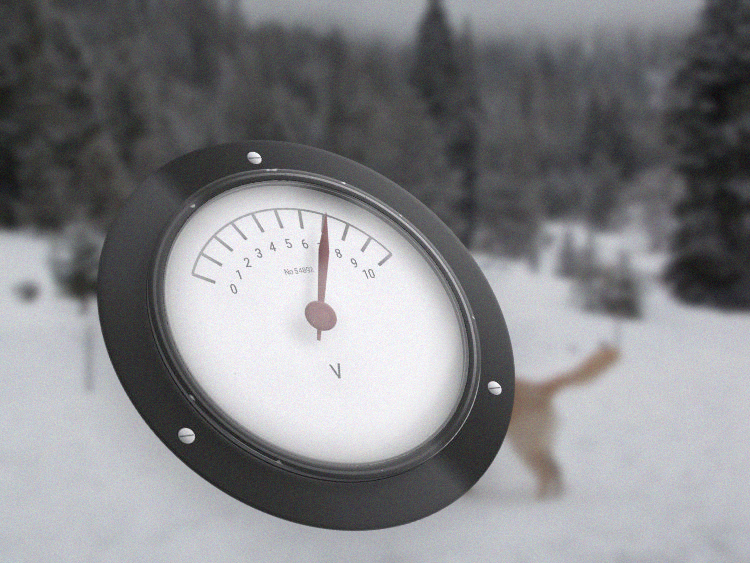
7
